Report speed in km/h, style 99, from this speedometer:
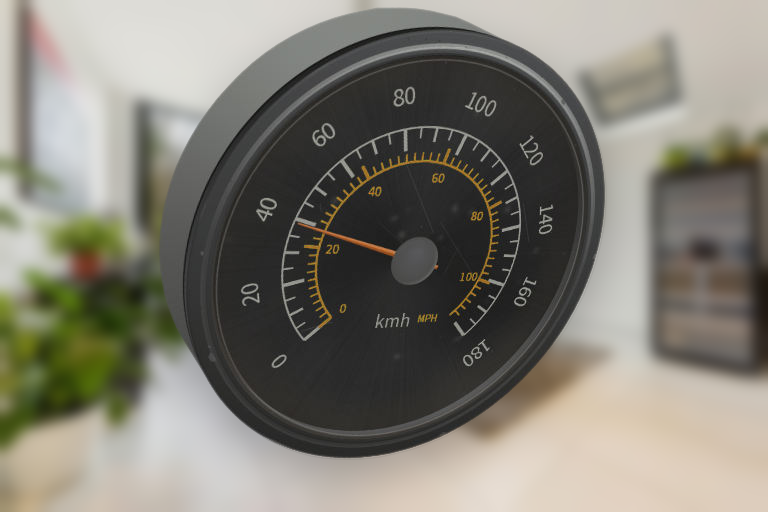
40
